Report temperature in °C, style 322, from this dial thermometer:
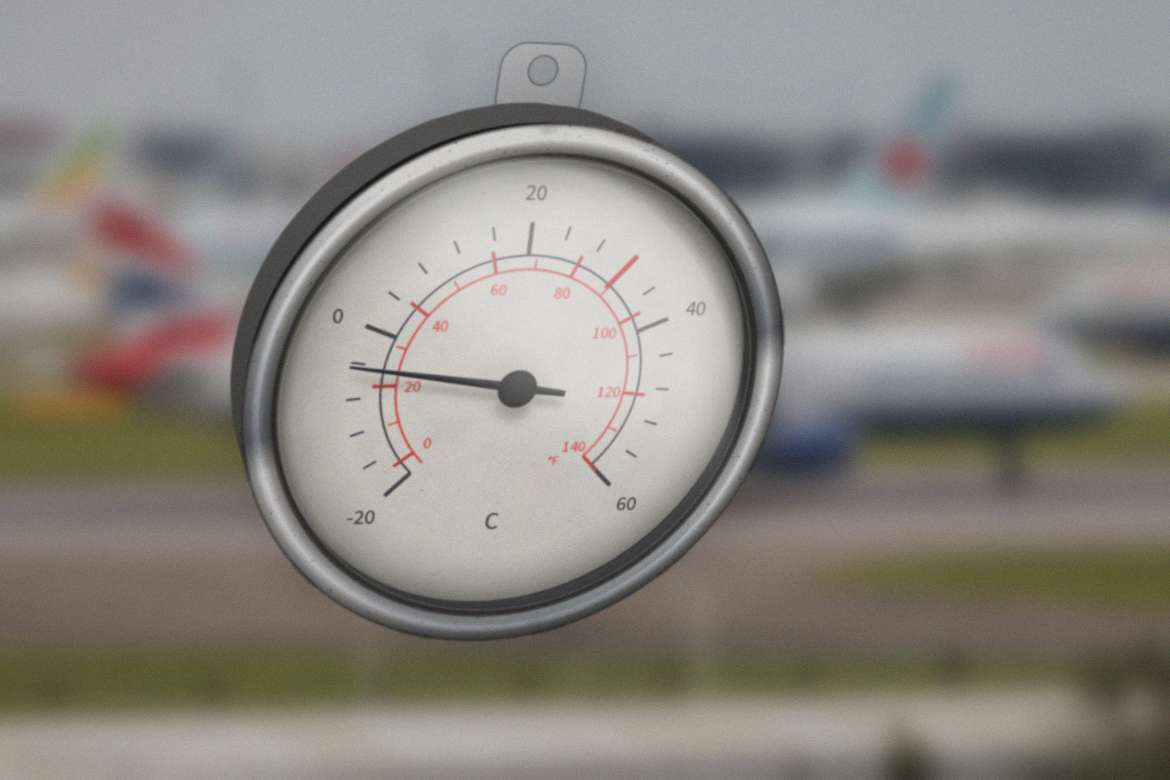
-4
